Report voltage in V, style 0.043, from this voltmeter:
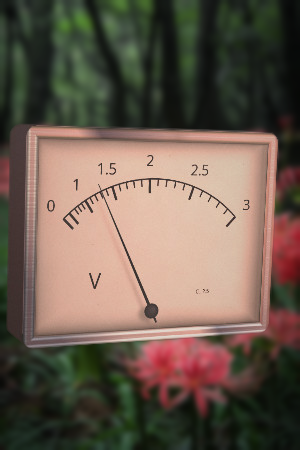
1.3
